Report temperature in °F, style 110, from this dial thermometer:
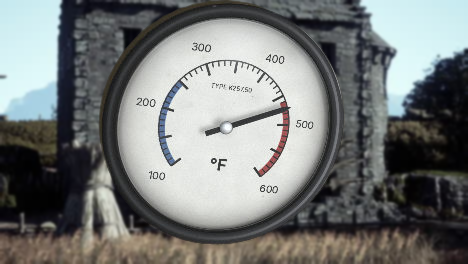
470
